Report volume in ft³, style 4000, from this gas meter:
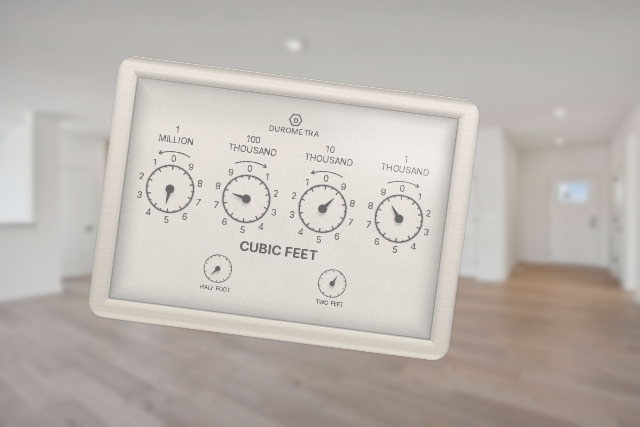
478900
